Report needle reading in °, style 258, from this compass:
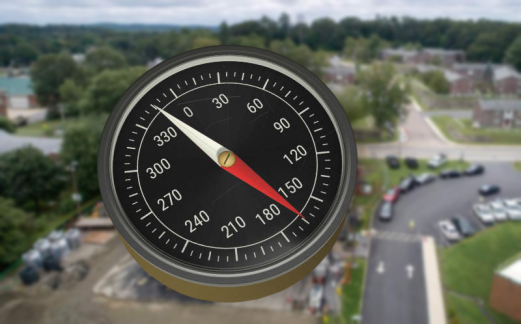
165
